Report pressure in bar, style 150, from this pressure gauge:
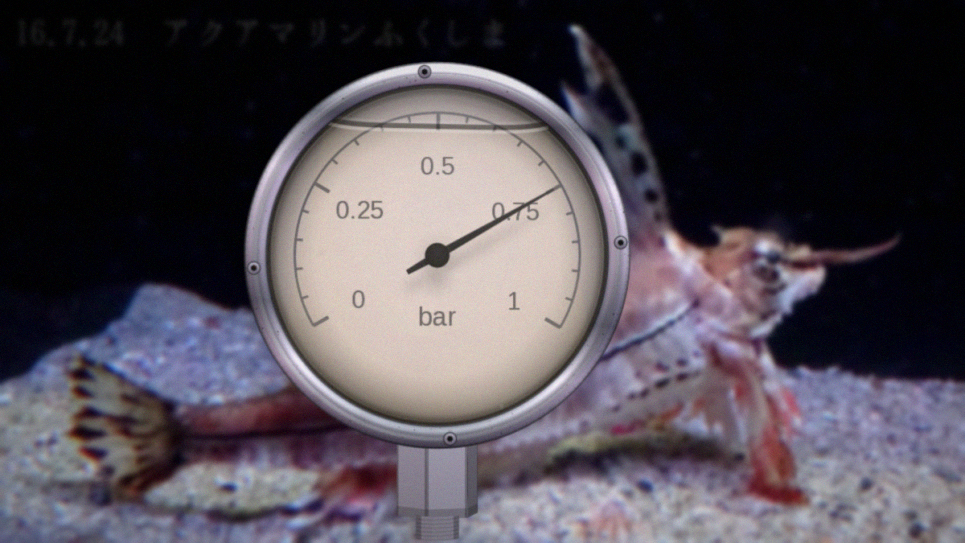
0.75
